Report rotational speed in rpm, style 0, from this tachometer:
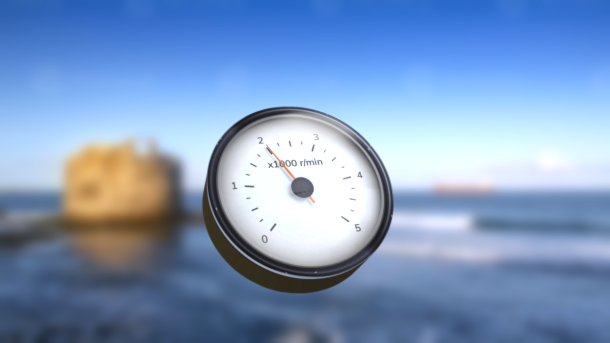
2000
